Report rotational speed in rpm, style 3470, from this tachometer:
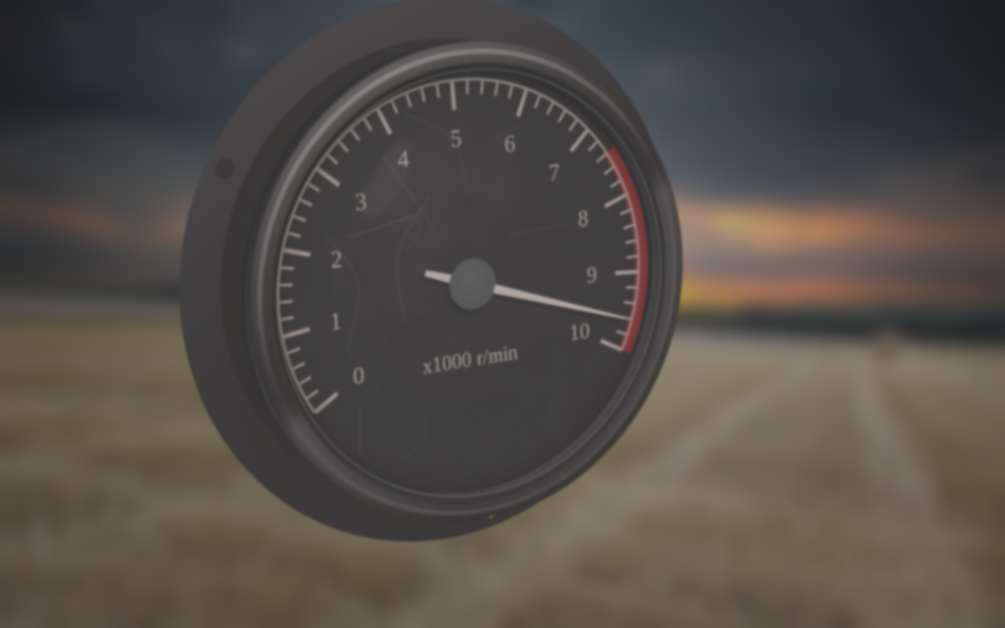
9600
